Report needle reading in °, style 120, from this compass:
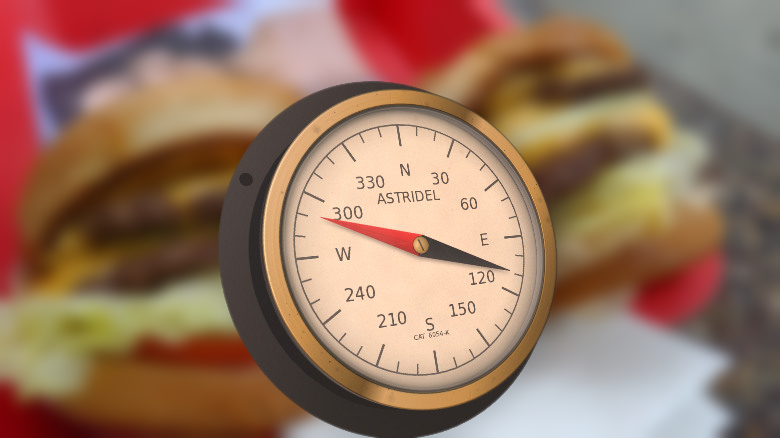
290
